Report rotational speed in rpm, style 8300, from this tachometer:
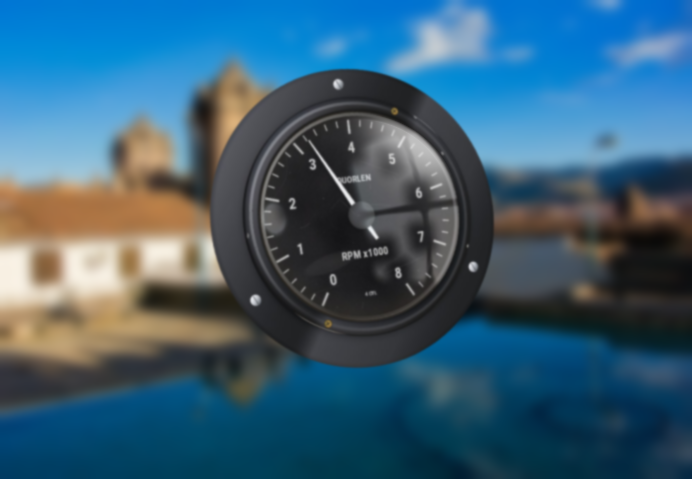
3200
